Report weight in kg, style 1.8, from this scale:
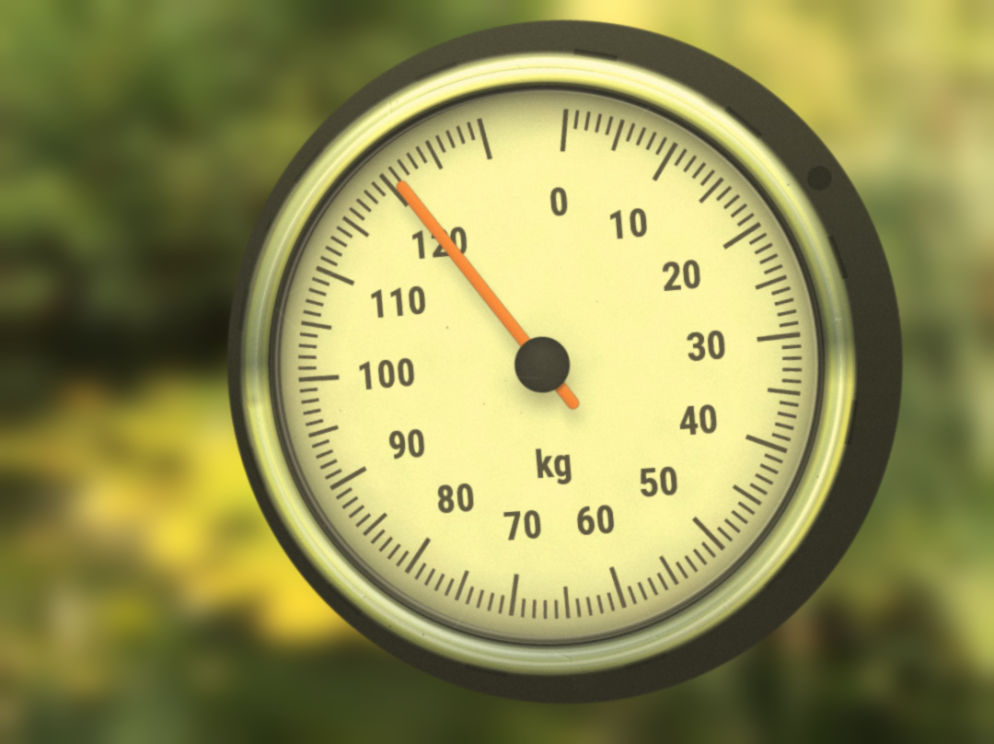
121
